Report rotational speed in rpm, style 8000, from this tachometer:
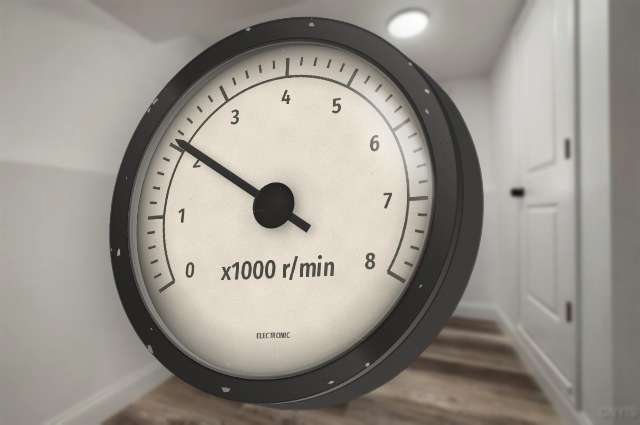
2100
